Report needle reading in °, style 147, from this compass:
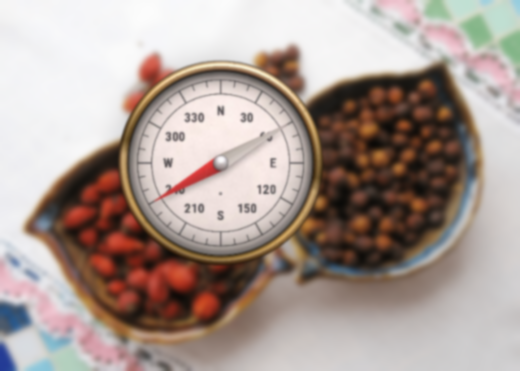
240
